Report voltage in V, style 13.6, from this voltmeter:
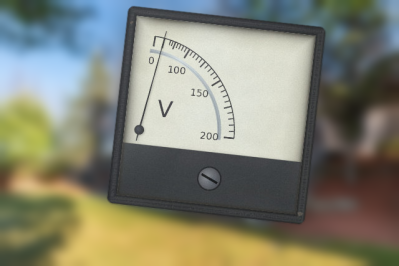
50
